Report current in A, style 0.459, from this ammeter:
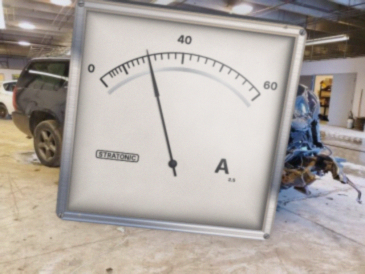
30
